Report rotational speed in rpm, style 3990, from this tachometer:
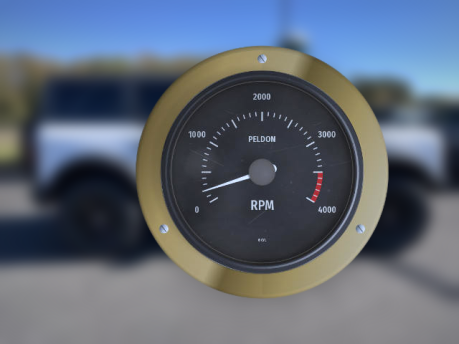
200
